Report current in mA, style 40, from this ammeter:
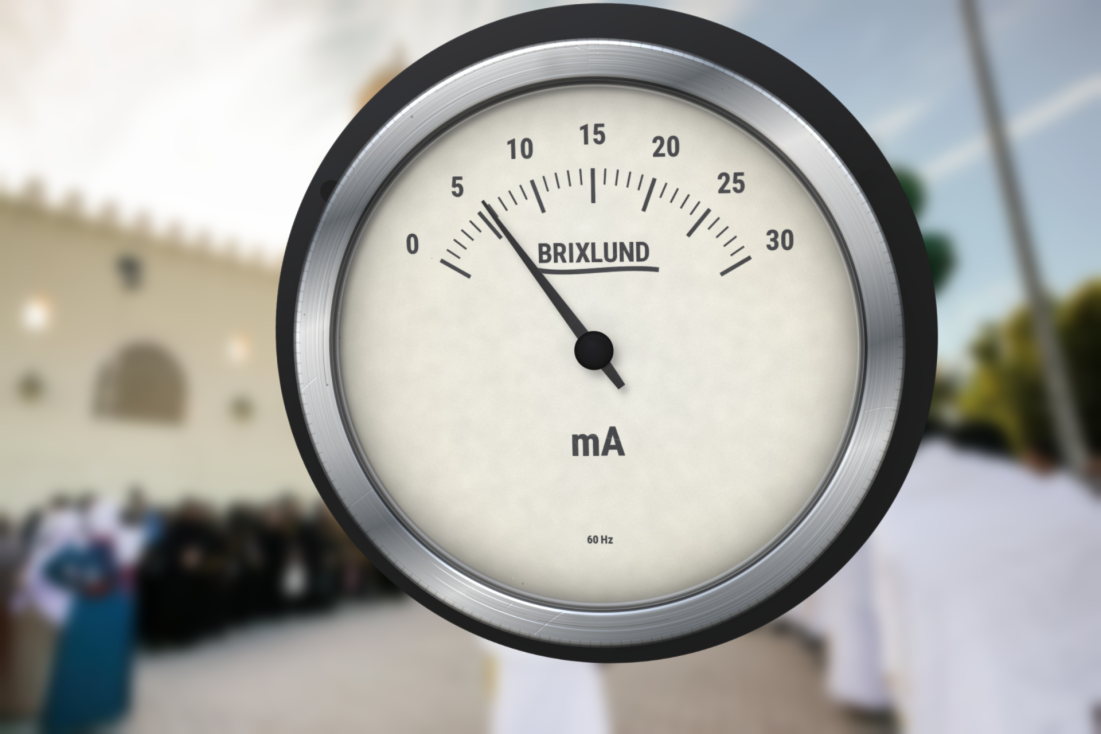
6
